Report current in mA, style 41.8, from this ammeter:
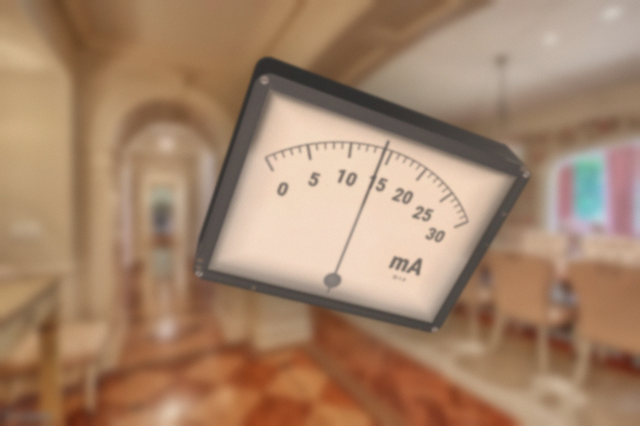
14
